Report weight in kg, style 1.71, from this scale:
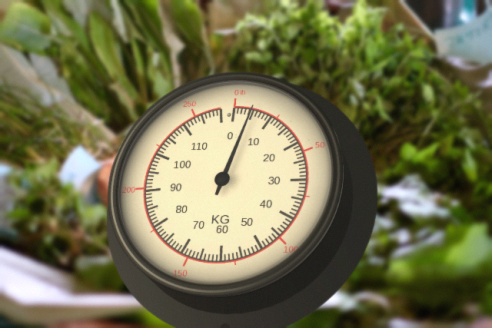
5
